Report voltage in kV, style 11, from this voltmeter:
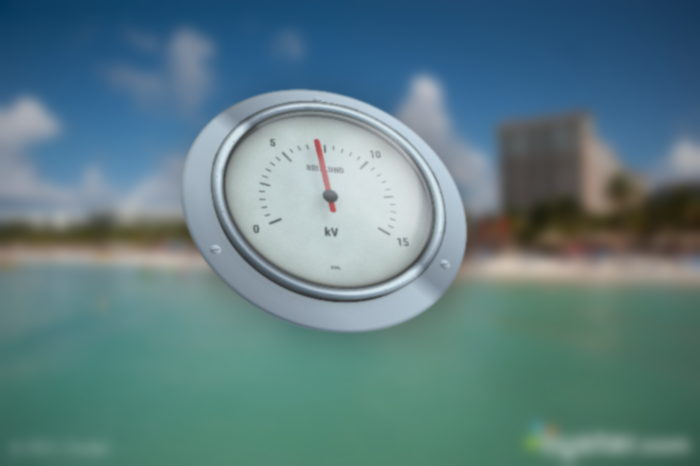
7
